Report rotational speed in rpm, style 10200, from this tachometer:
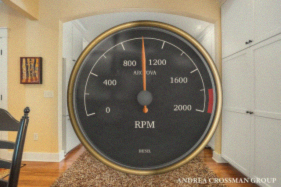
1000
